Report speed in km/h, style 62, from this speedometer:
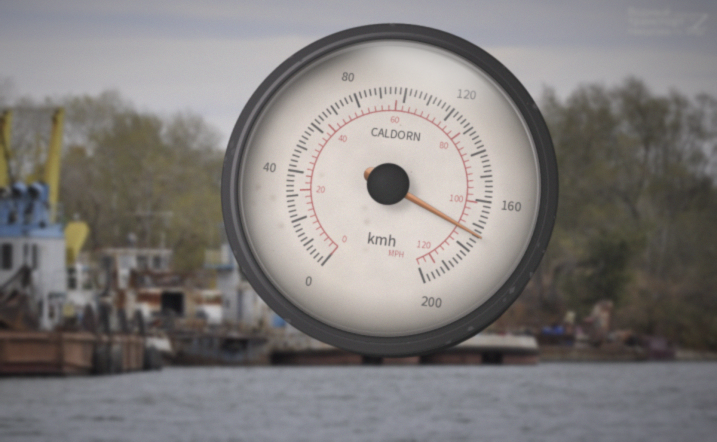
174
